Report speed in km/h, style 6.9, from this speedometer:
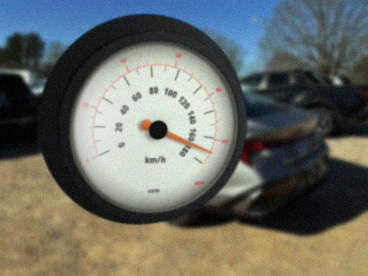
170
